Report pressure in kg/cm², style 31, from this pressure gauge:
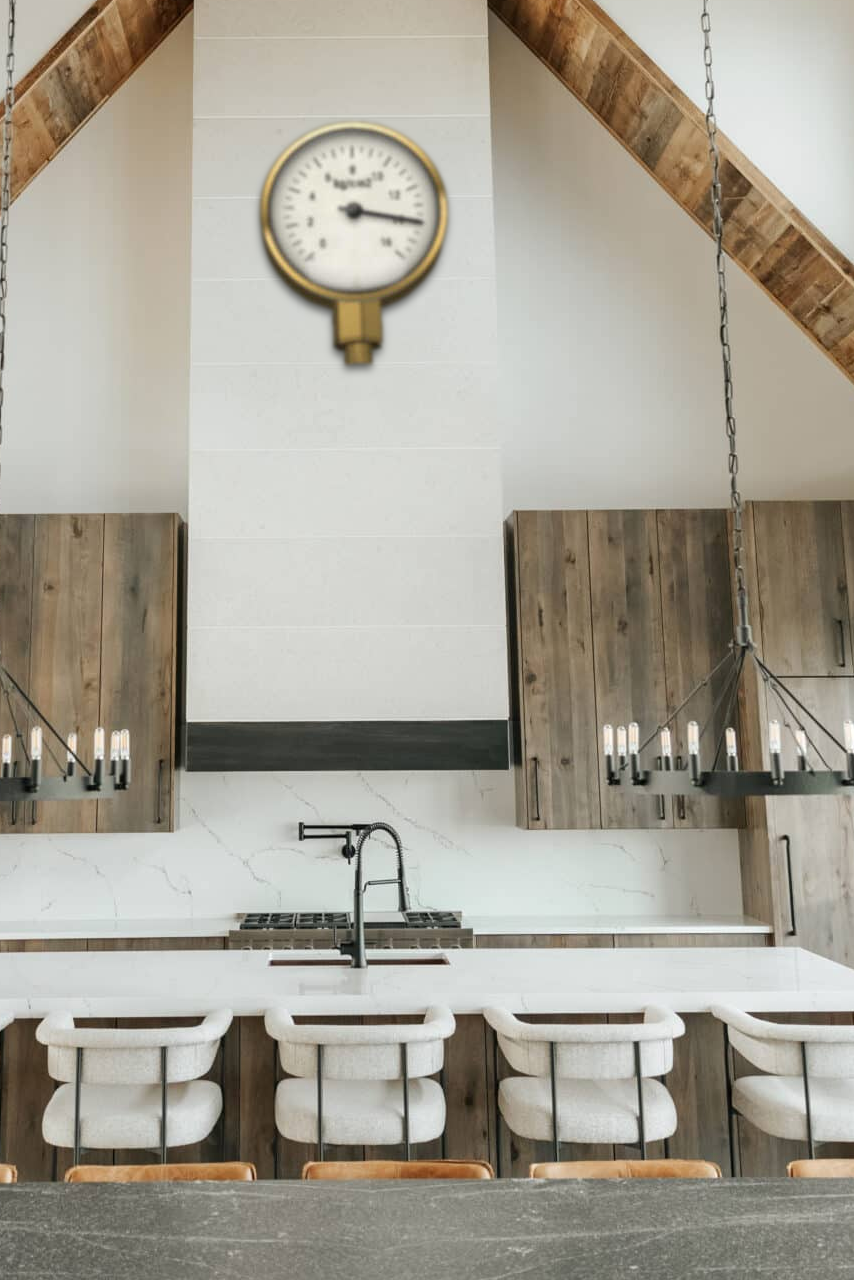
14
